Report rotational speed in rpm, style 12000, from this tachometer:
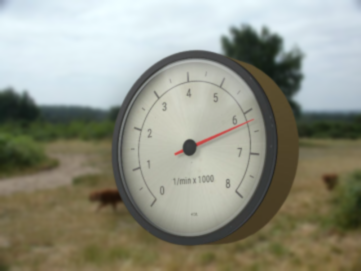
6250
